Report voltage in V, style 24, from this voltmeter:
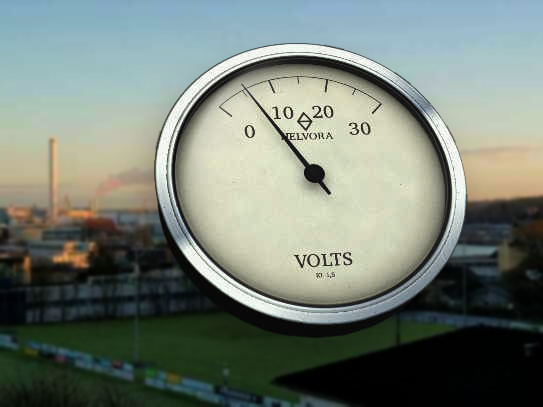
5
